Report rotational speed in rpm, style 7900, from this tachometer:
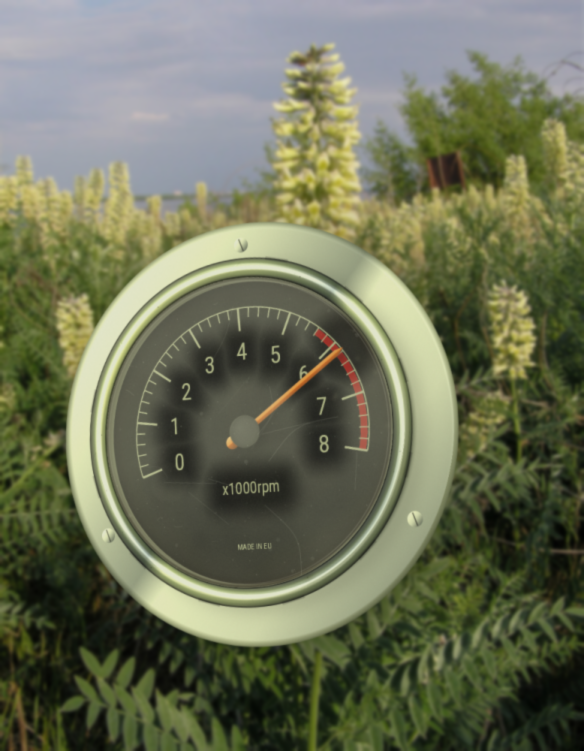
6200
